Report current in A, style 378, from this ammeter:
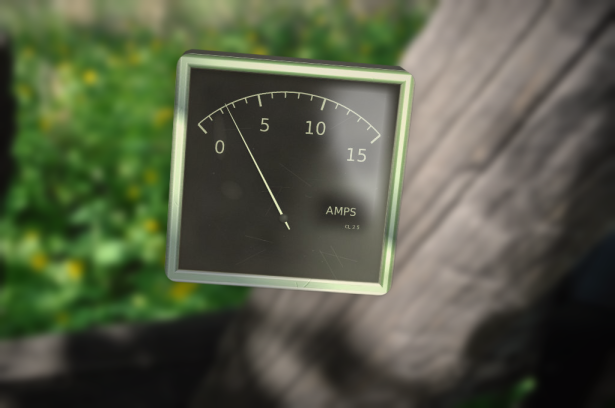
2.5
